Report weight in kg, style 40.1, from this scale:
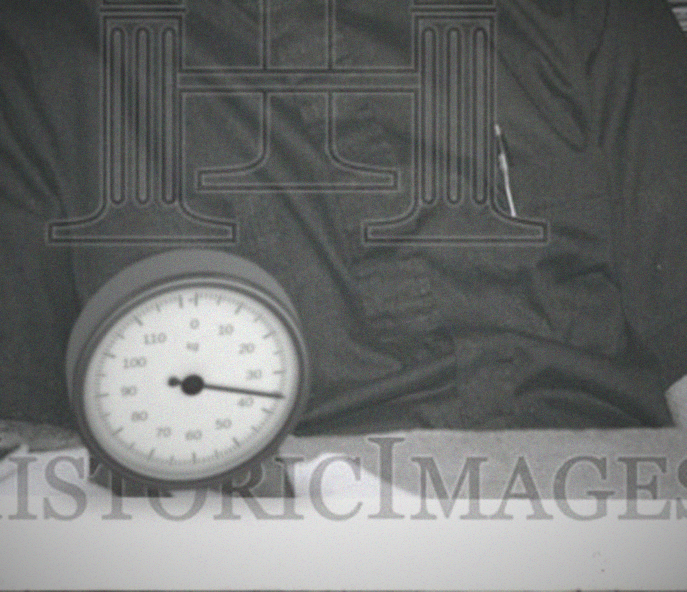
35
